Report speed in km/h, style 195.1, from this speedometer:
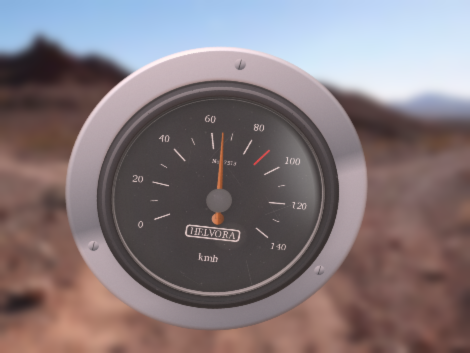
65
